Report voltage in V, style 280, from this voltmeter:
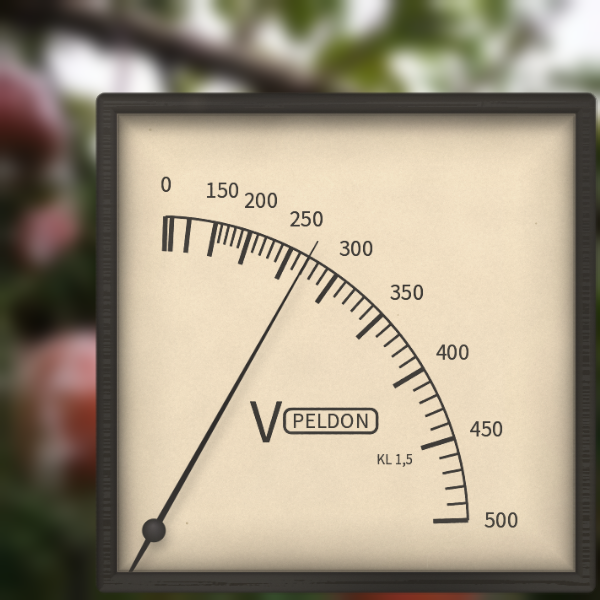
270
